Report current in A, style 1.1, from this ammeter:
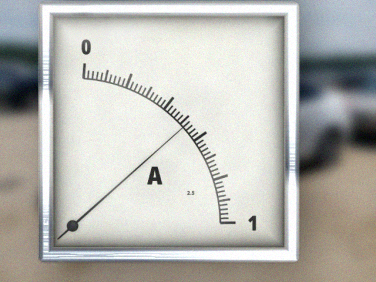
0.52
